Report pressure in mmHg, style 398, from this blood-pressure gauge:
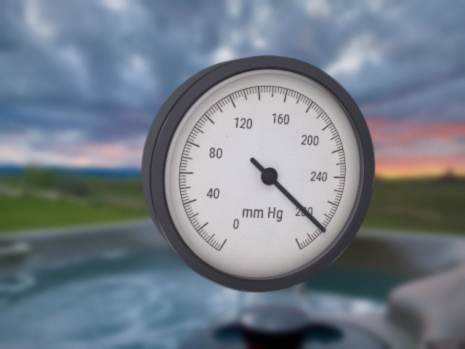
280
